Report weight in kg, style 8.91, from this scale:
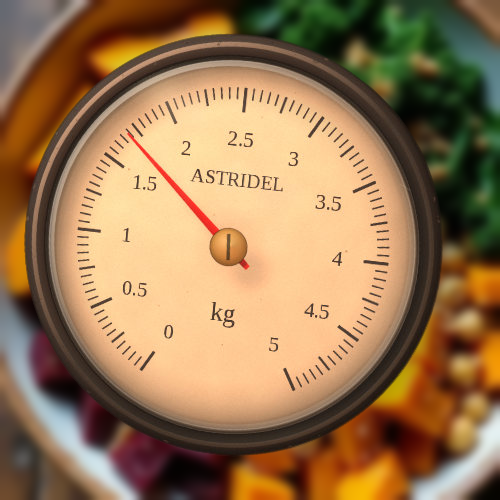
1.7
